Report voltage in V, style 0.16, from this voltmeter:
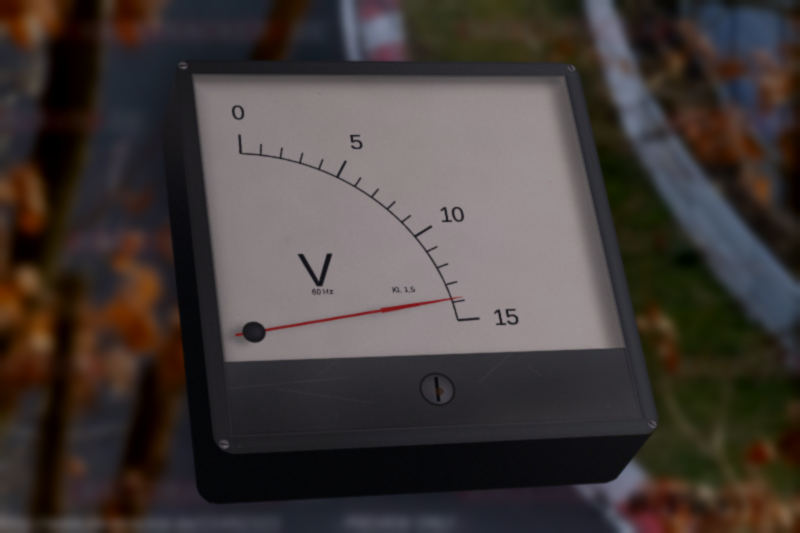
14
